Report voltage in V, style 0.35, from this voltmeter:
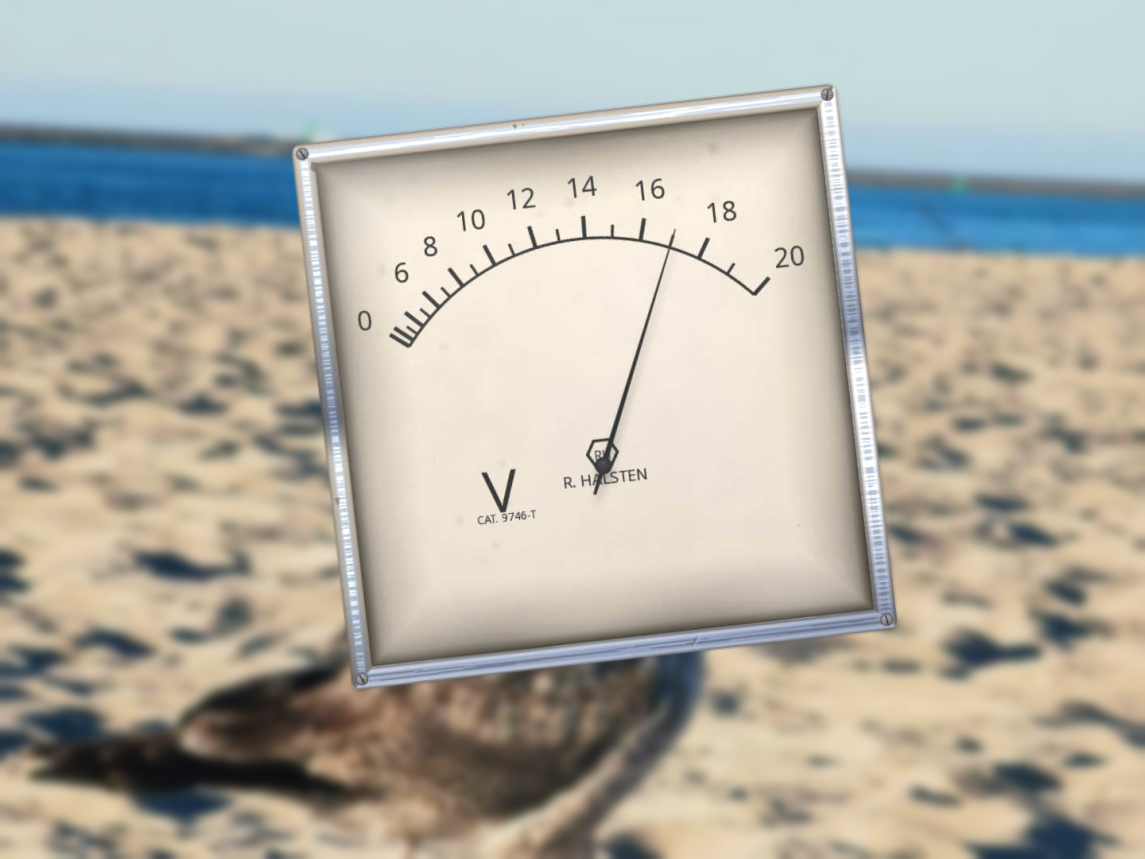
17
